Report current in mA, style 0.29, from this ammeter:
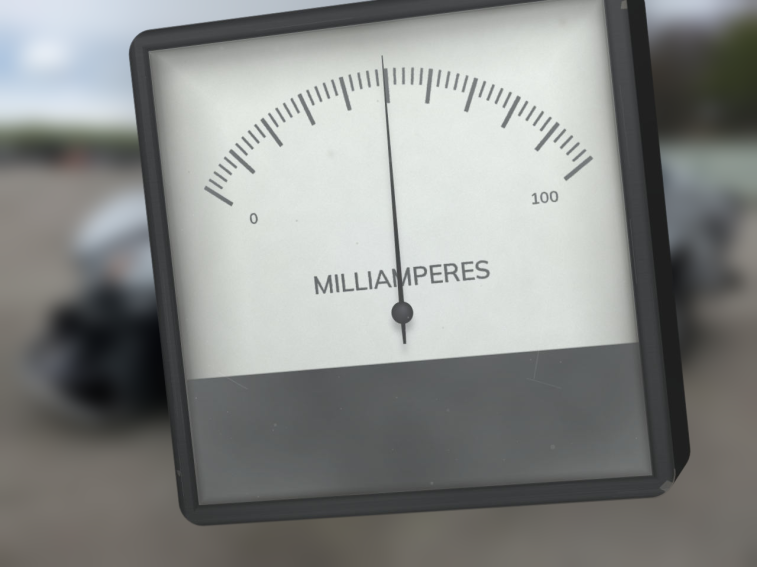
50
